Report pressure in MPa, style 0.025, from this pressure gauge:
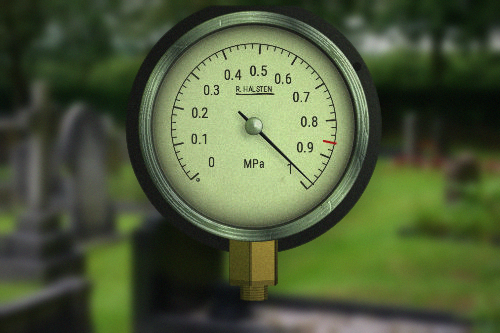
0.98
